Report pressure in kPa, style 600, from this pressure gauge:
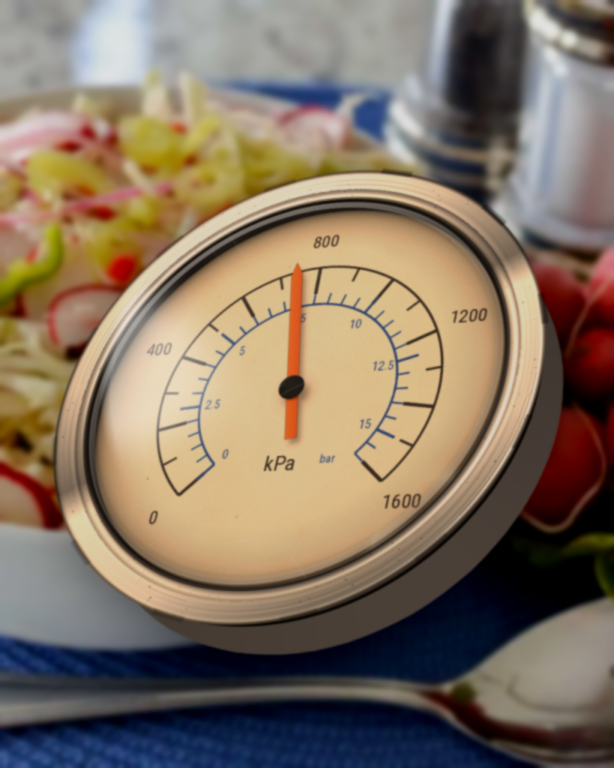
750
